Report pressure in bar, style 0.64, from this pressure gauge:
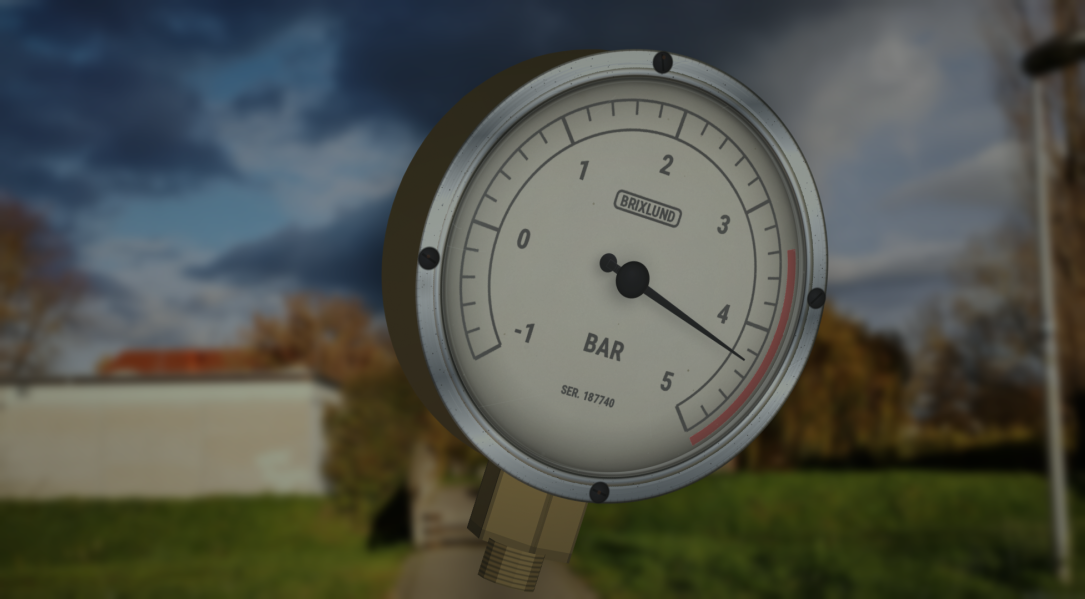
4.3
